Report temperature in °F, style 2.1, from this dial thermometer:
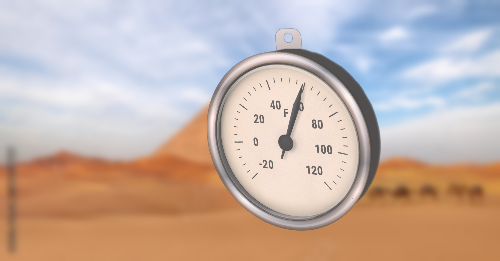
60
